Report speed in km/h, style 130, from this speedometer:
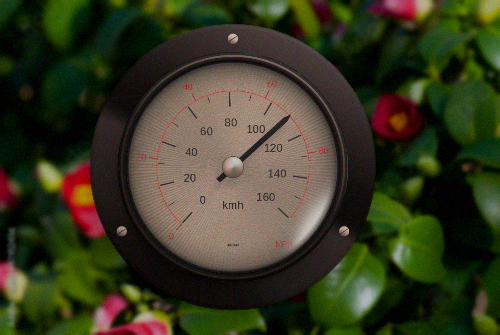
110
